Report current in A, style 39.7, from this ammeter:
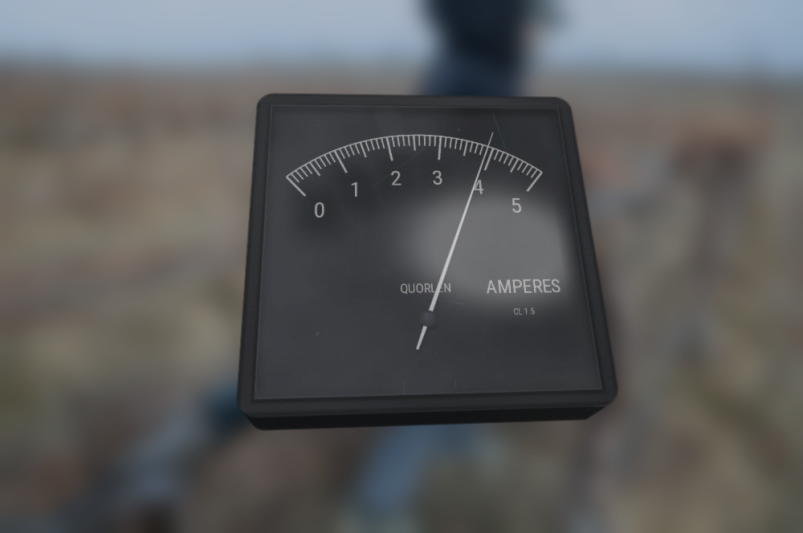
3.9
